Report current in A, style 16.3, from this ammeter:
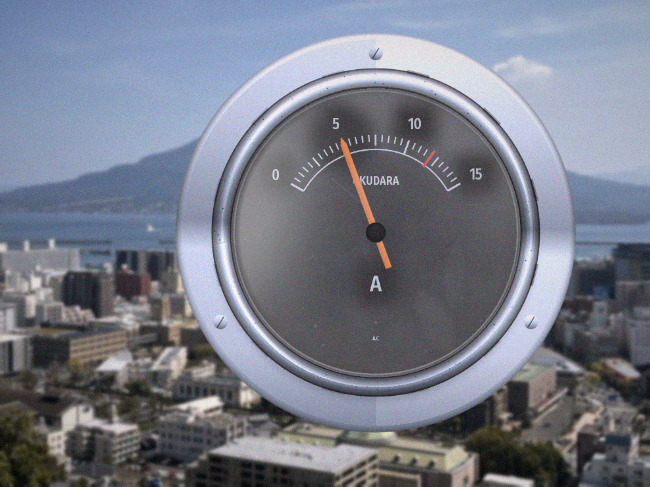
5
